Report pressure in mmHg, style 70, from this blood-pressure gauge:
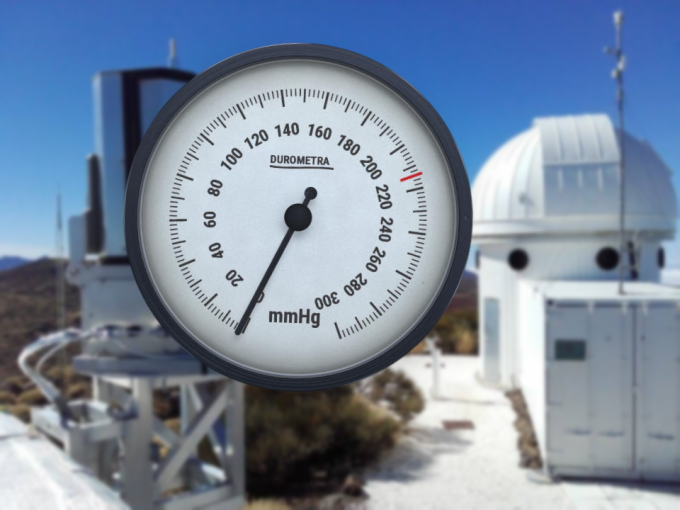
2
